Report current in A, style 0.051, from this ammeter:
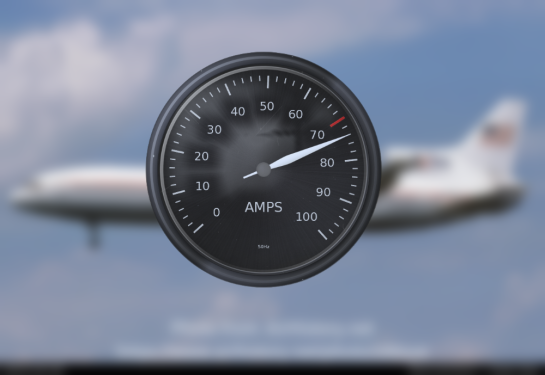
74
